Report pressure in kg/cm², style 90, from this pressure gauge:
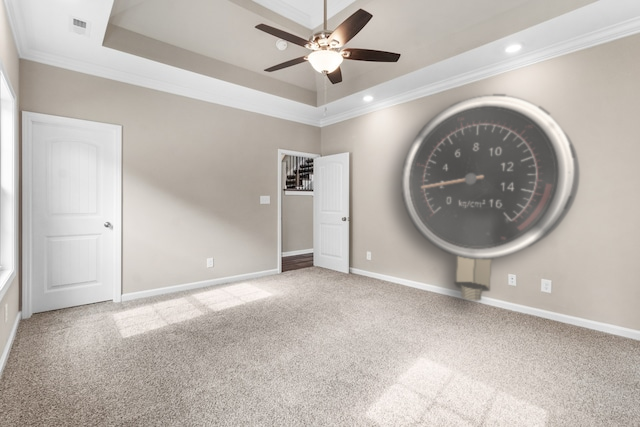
2
